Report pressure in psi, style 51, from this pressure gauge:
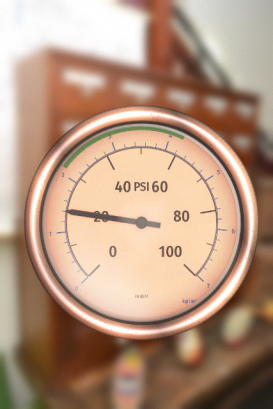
20
